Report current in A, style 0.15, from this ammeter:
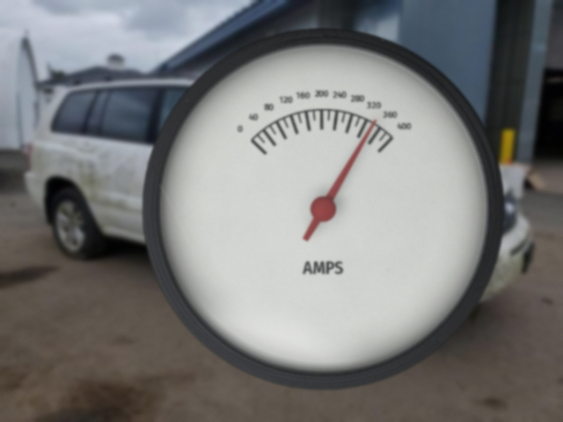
340
